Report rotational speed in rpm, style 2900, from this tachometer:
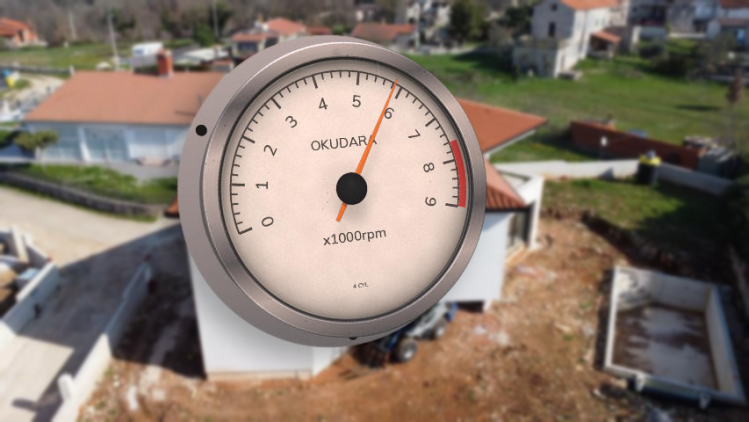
5800
